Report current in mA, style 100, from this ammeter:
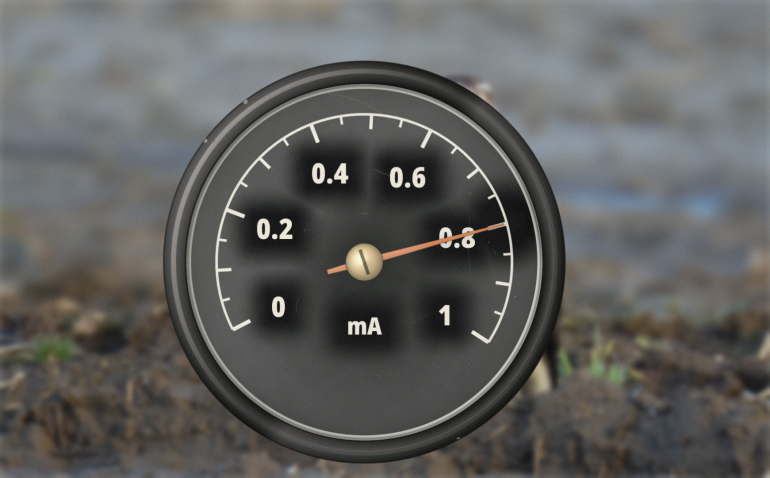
0.8
